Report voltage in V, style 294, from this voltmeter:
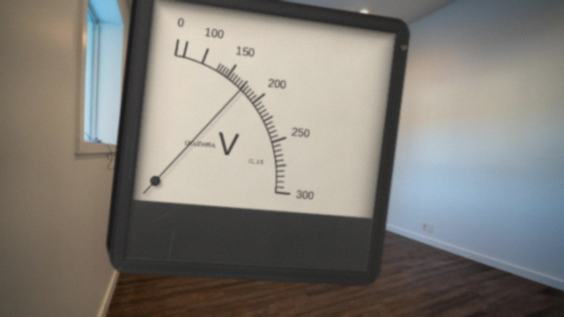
175
